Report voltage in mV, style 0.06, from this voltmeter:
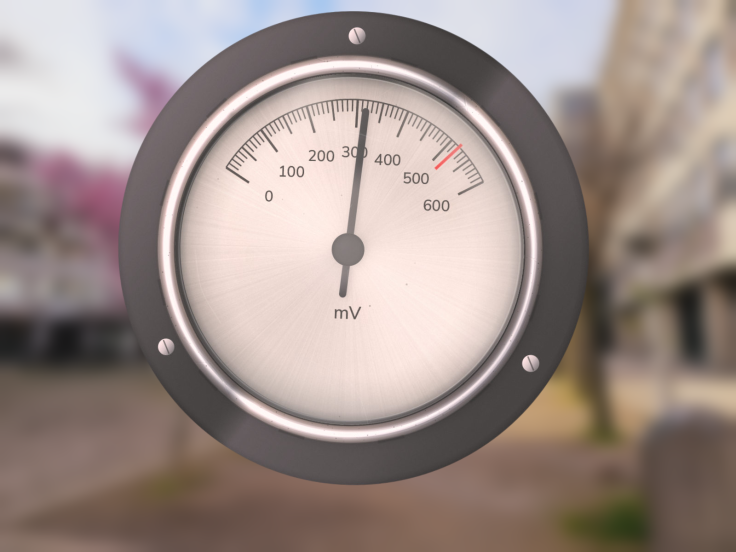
320
